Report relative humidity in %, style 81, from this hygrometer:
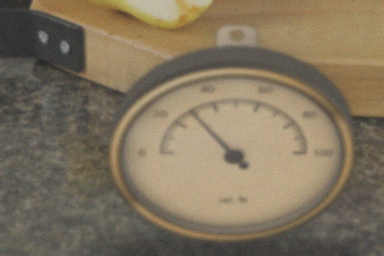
30
